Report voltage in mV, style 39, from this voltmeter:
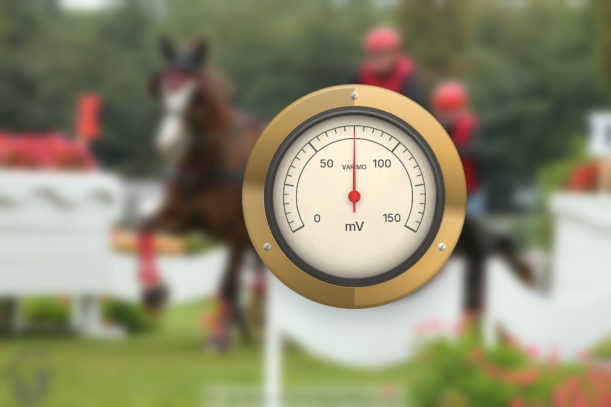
75
